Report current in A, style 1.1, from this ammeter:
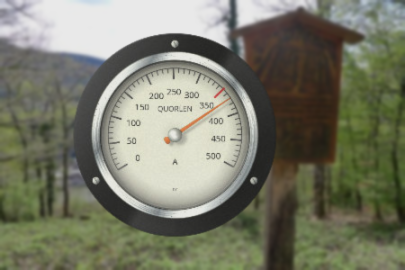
370
